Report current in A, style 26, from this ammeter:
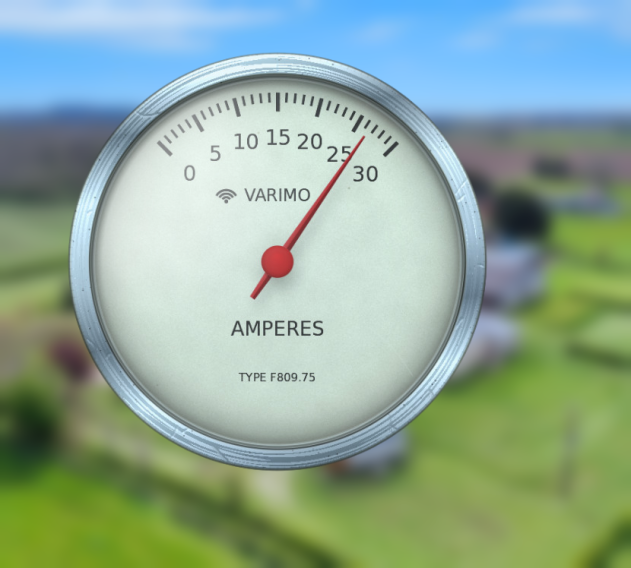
26.5
